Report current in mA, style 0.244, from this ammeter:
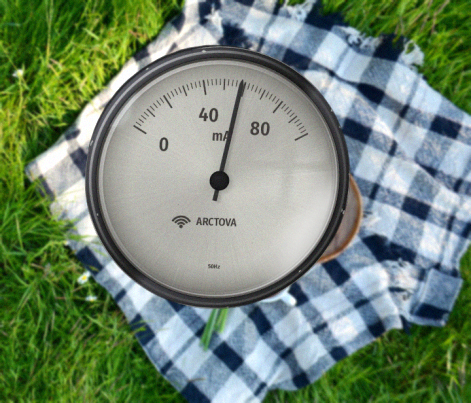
58
